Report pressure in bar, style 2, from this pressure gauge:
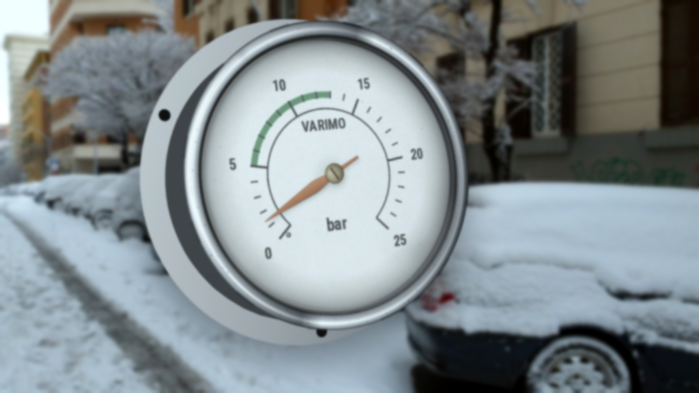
1.5
